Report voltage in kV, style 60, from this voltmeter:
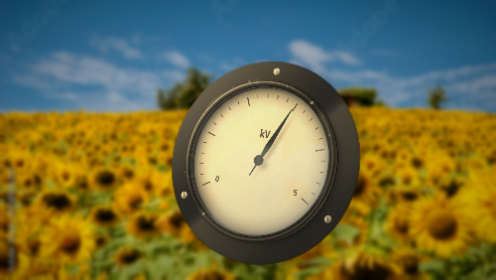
3
